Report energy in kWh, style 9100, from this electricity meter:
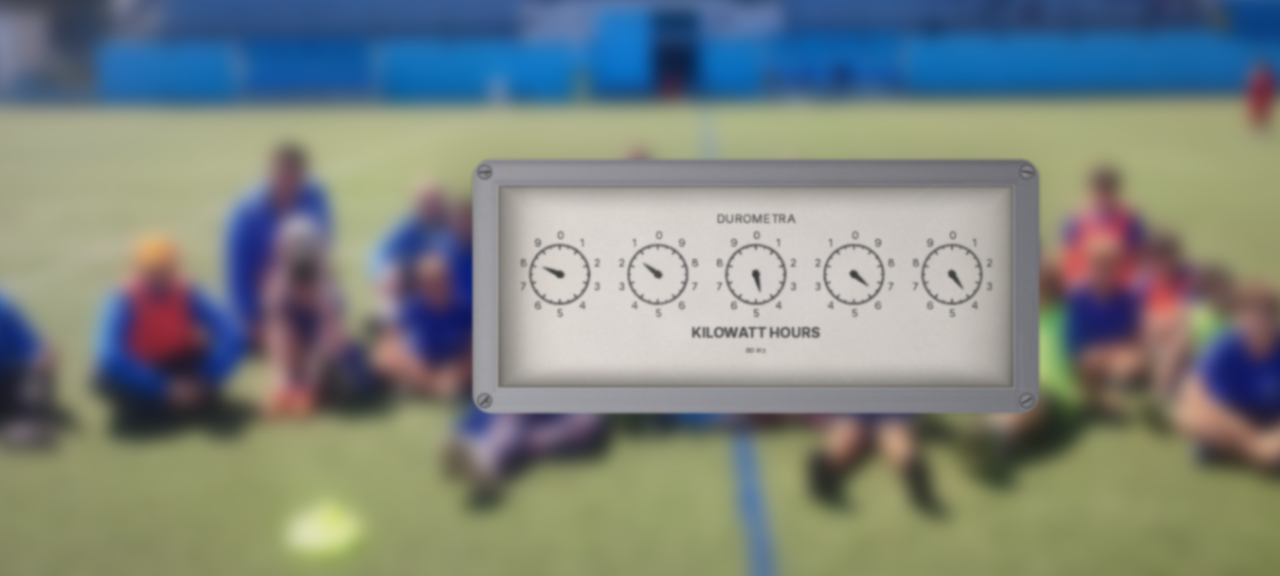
81464
